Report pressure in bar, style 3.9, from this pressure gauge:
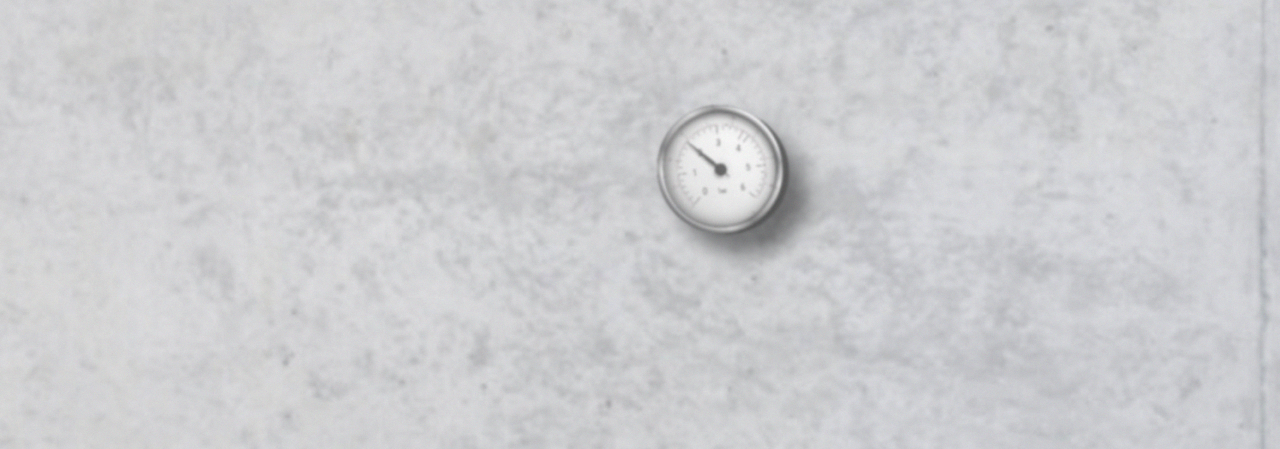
2
